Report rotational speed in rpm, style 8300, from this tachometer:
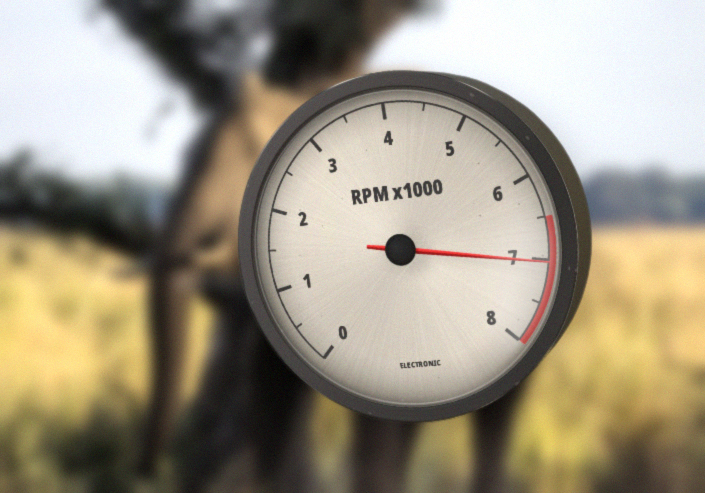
7000
